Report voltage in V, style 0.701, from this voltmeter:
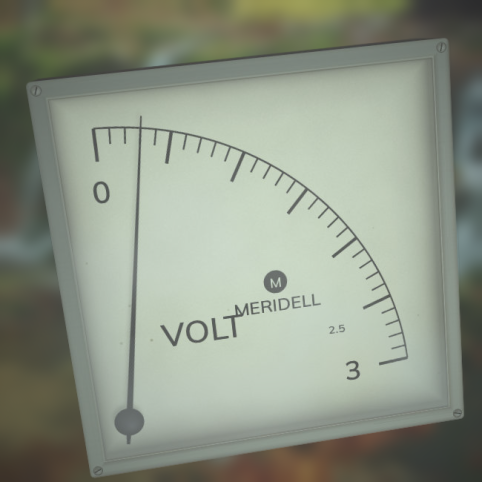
0.3
